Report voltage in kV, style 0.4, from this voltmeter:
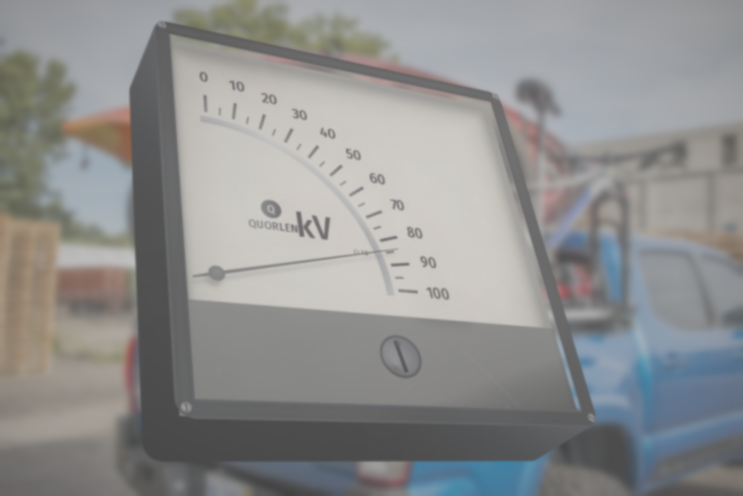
85
